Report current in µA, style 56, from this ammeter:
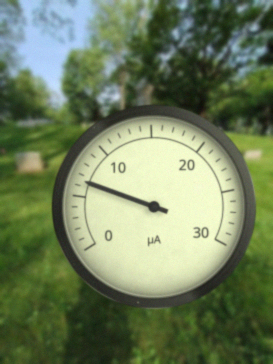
6.5
